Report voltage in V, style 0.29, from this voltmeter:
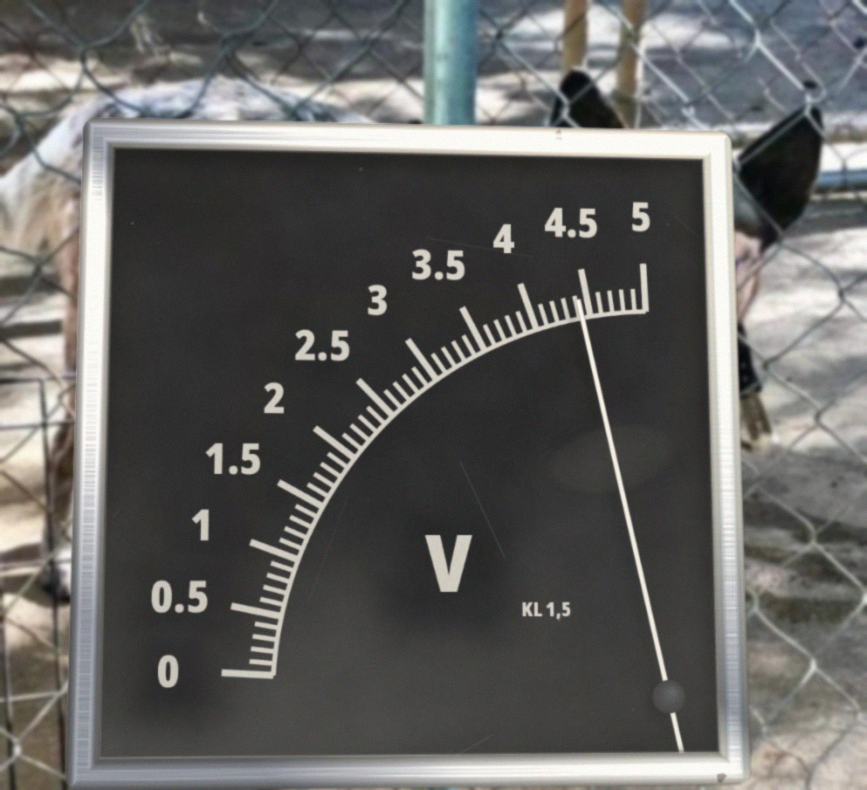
4.4
